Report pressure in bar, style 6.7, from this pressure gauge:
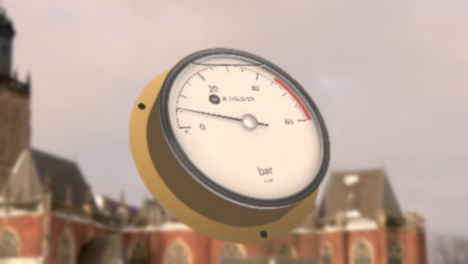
5
